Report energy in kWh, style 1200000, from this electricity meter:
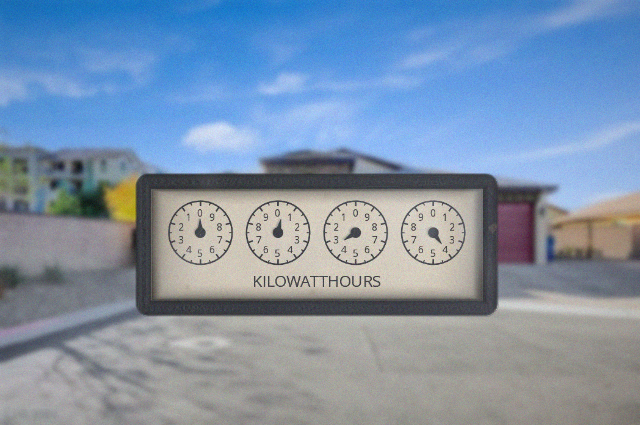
34
